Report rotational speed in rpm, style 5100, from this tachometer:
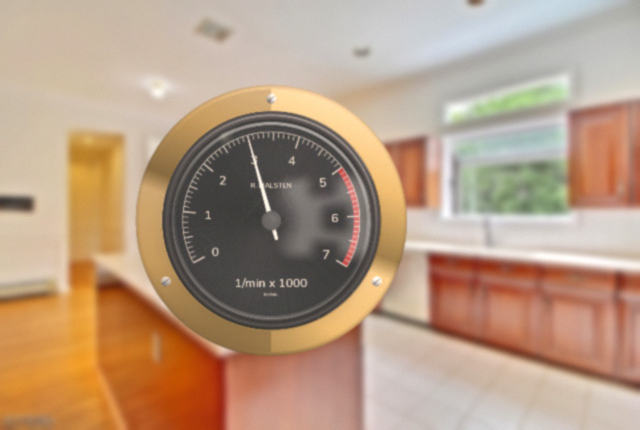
3000
